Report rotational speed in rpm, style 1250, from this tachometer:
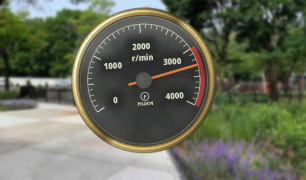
3300
